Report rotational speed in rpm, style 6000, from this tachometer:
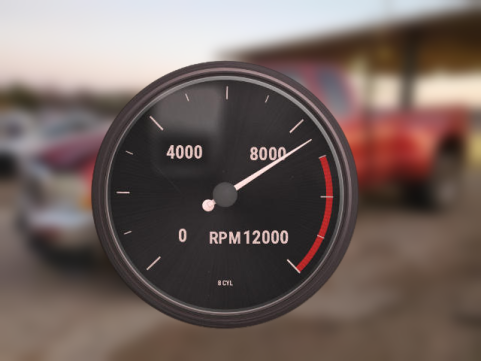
8500
